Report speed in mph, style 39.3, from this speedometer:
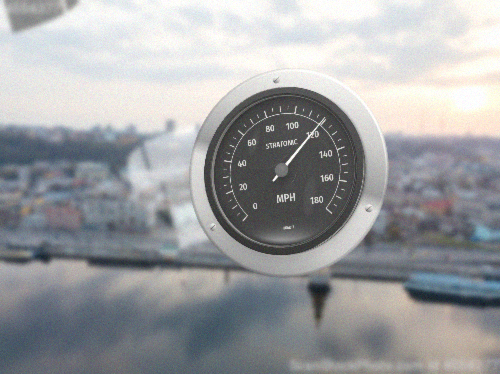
120
